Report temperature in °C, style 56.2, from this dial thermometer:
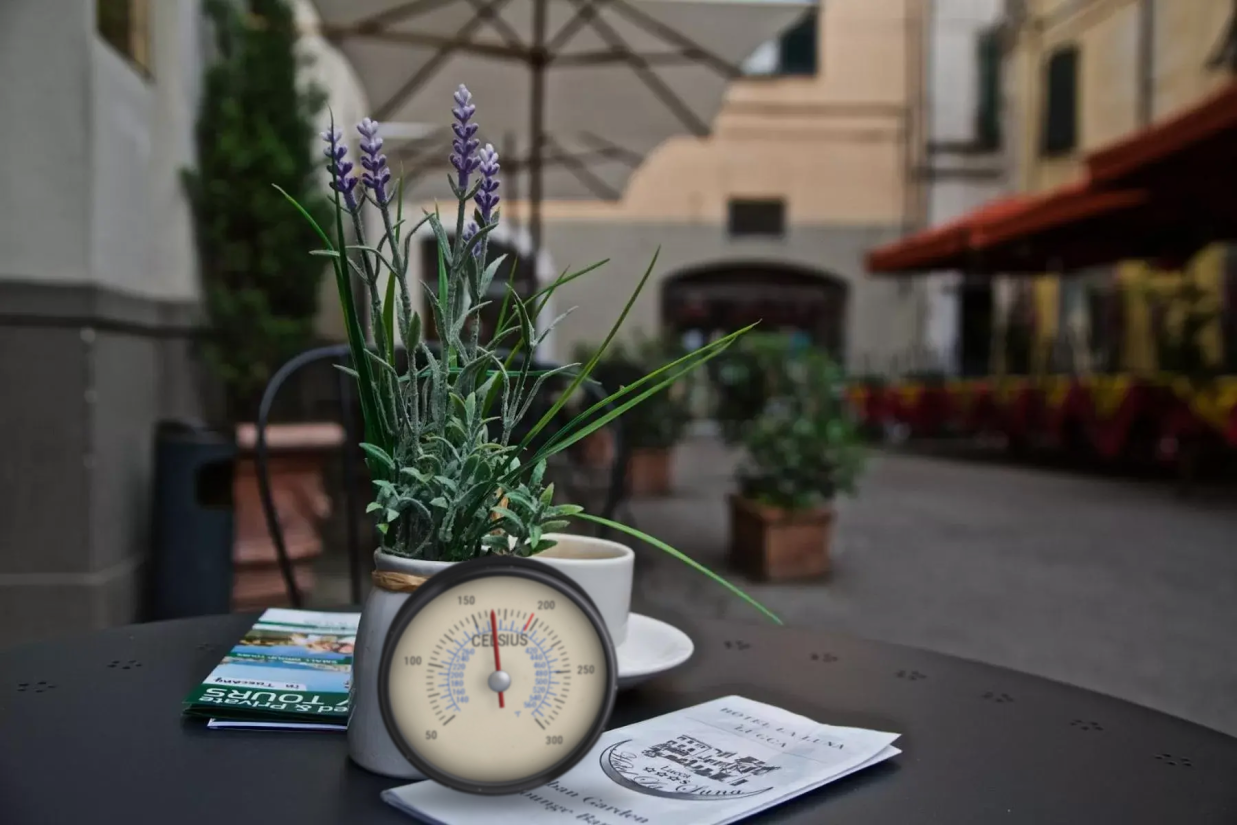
165
